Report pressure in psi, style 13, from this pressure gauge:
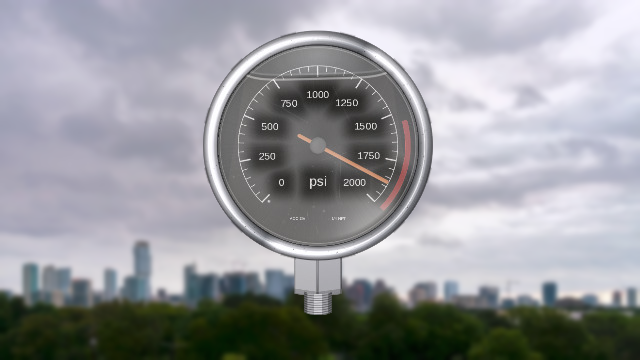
1875
